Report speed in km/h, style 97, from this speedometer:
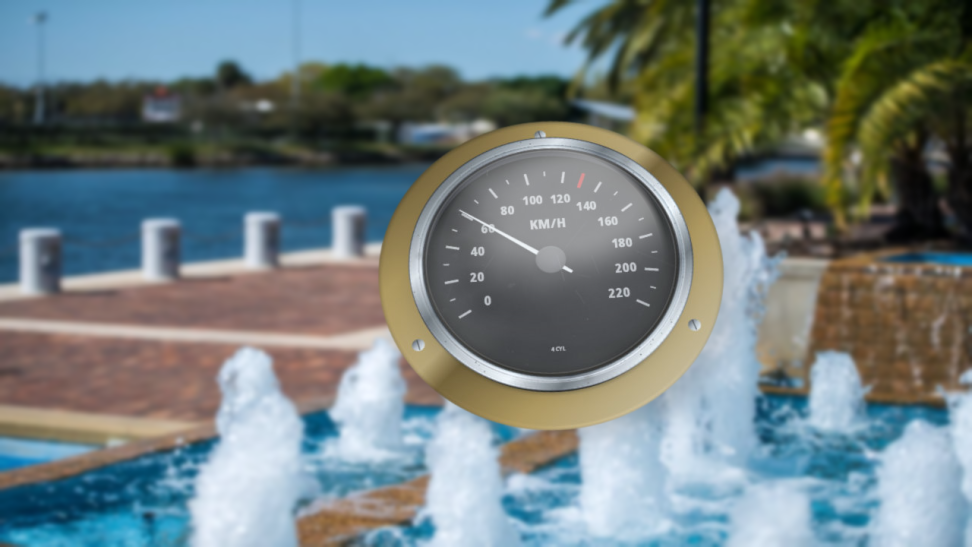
60
